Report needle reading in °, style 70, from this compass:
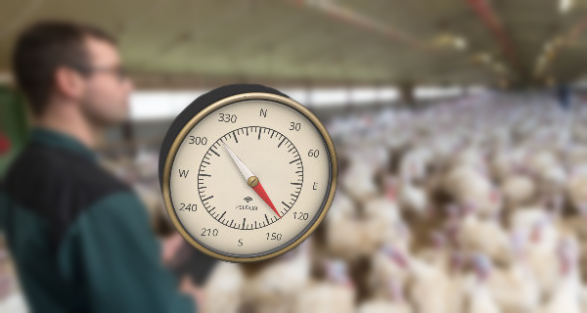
135
